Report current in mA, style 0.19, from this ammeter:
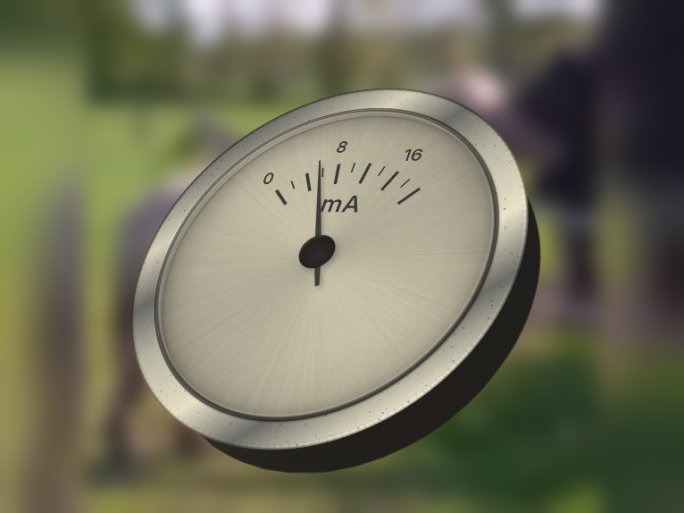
6
